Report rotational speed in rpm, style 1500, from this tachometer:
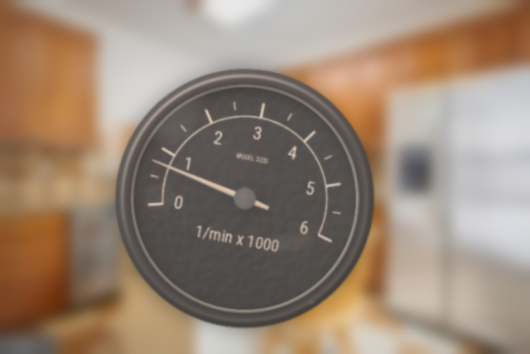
750
